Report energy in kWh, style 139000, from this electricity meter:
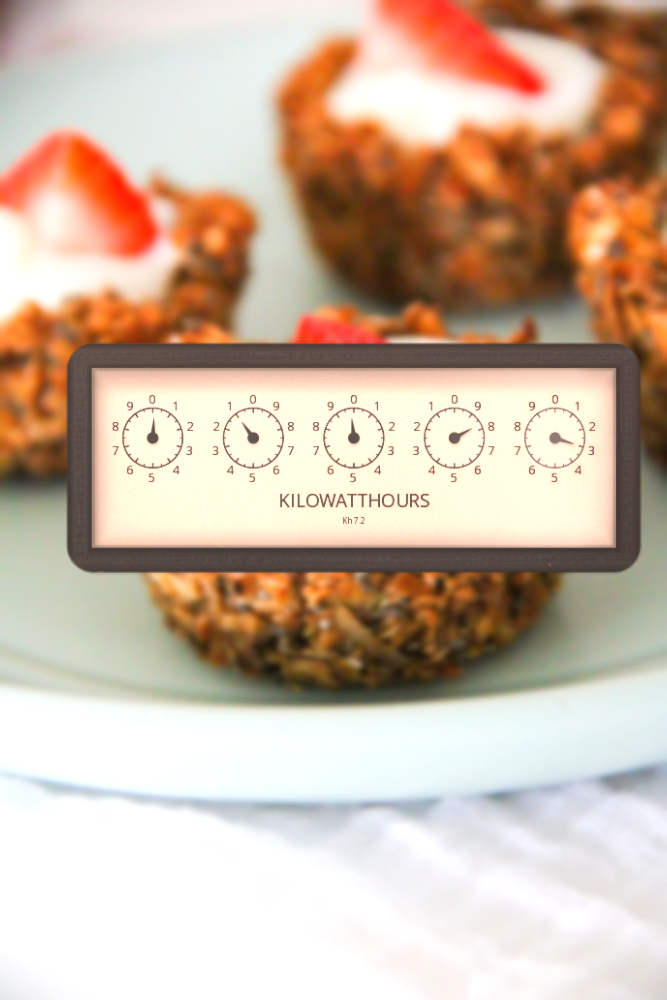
983
